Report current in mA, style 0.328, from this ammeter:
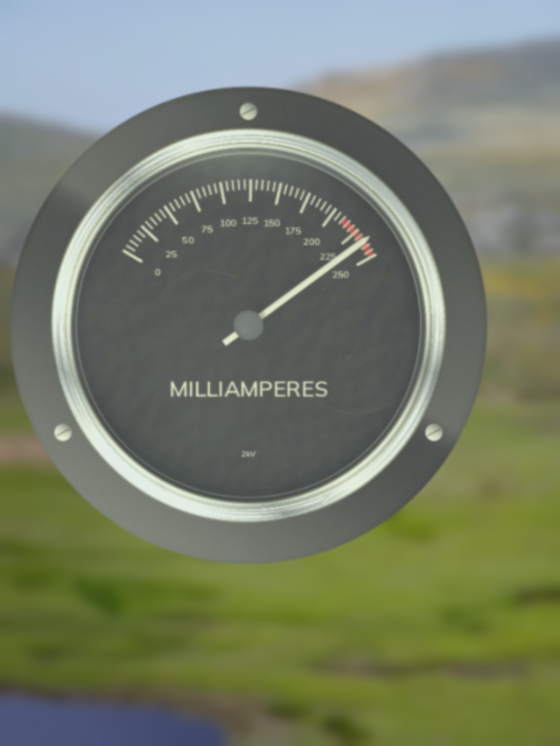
235
